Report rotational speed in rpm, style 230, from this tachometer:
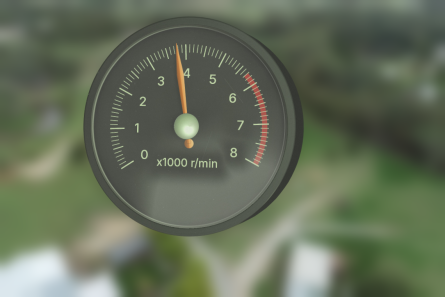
3800
